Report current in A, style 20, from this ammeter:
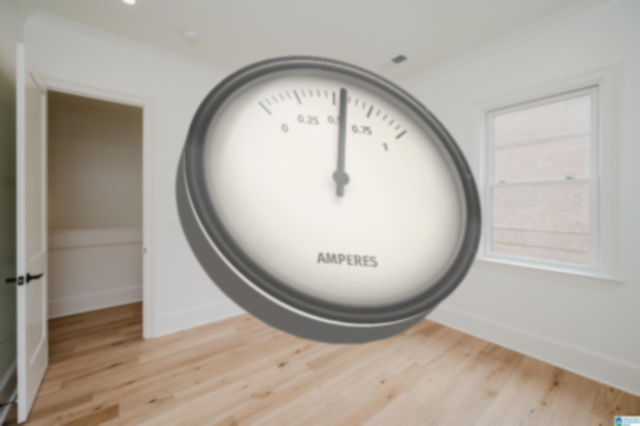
0.55
